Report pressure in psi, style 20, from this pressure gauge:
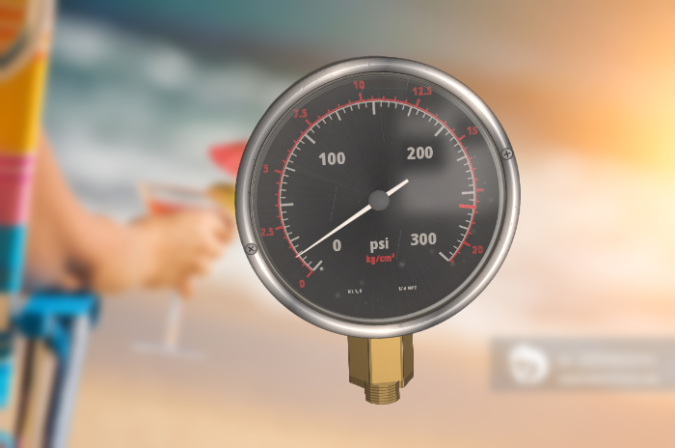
15
